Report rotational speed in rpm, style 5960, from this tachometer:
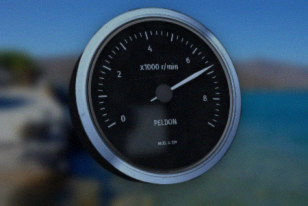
6800
